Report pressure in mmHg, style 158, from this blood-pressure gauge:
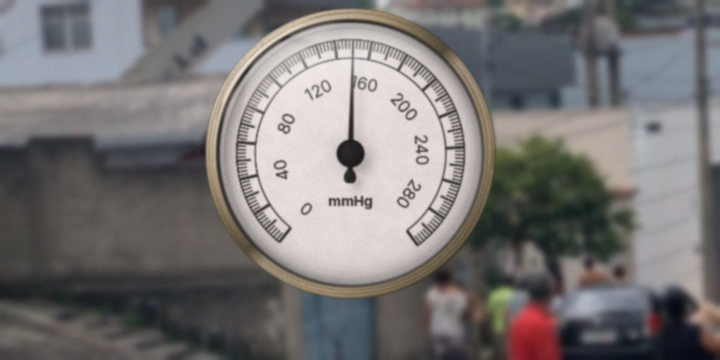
150
